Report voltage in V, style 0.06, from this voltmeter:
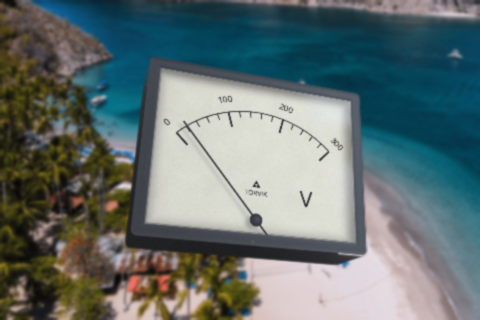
20
